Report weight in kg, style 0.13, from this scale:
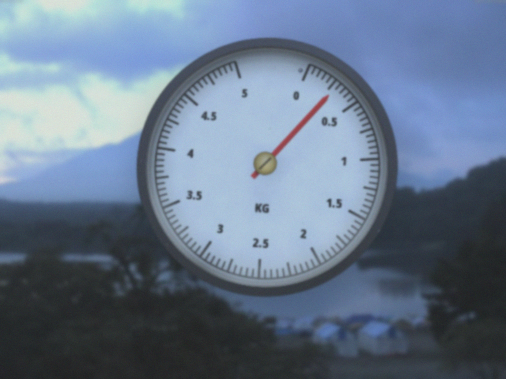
0.3
